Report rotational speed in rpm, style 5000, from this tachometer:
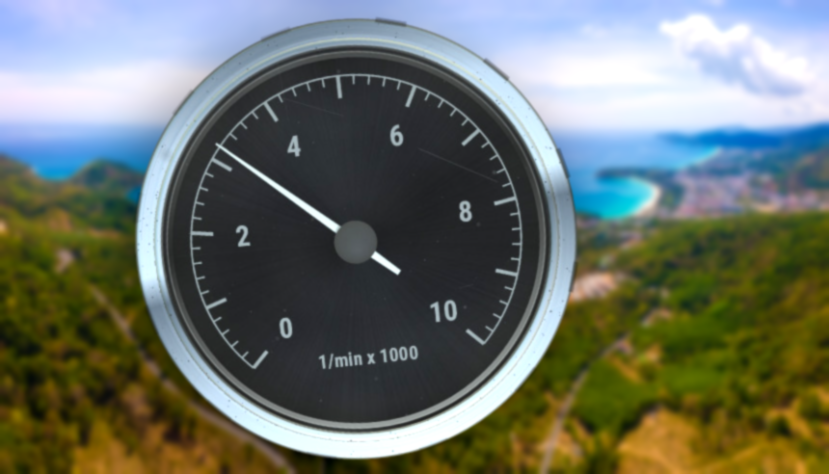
3200
